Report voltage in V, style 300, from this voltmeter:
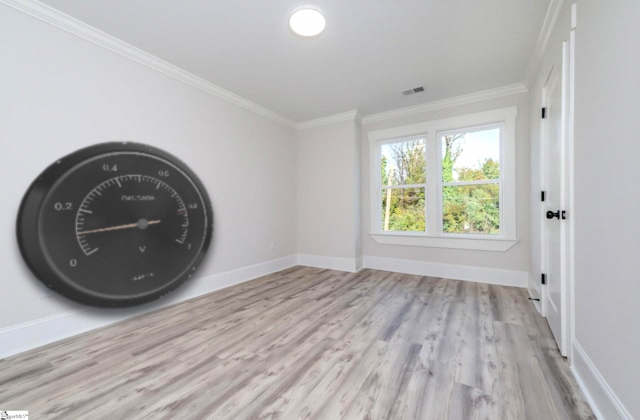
0.1
